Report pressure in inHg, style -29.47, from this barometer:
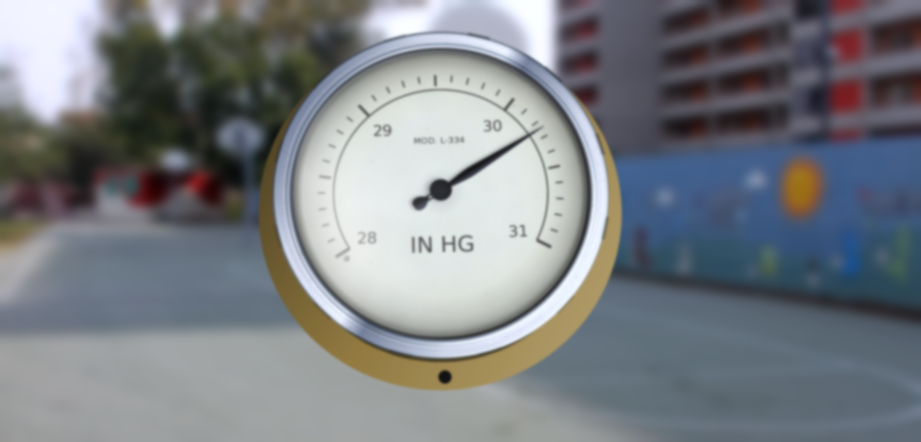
30.25
